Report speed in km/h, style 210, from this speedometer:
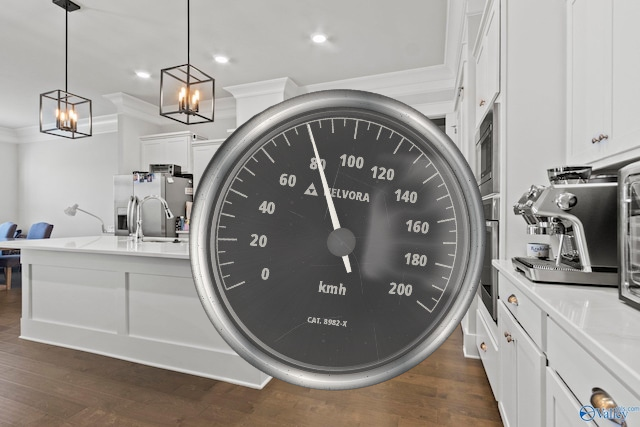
80
